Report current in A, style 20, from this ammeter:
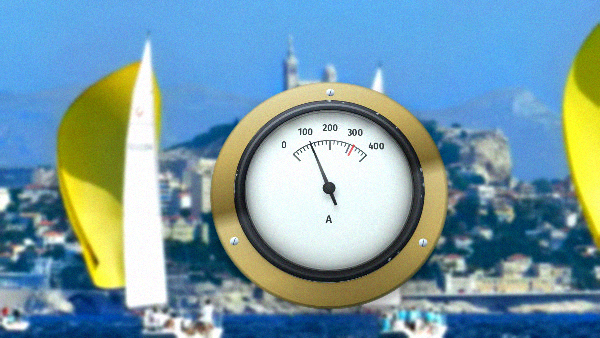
100
